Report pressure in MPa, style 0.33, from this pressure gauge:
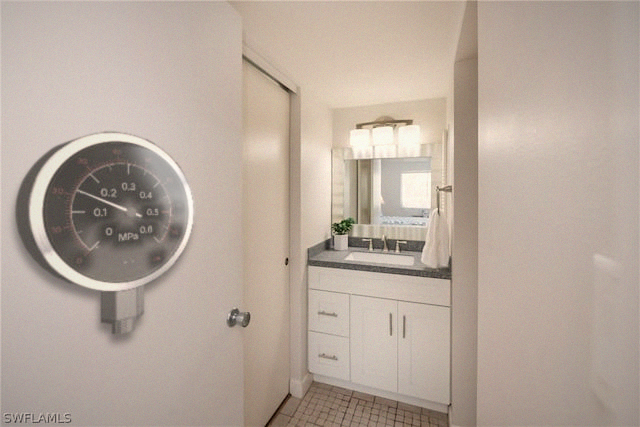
0.15
